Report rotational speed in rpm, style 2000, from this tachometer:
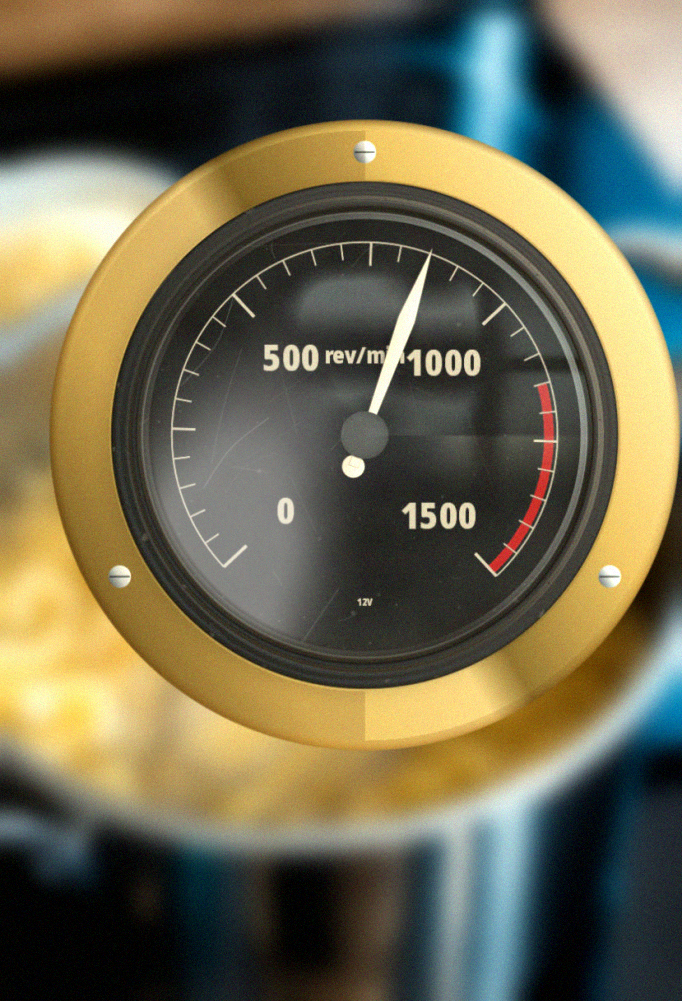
850
